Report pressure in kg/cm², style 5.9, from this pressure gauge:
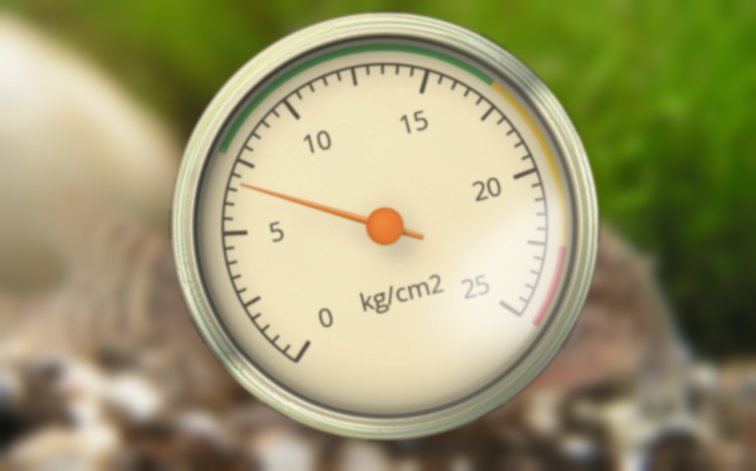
6.75
